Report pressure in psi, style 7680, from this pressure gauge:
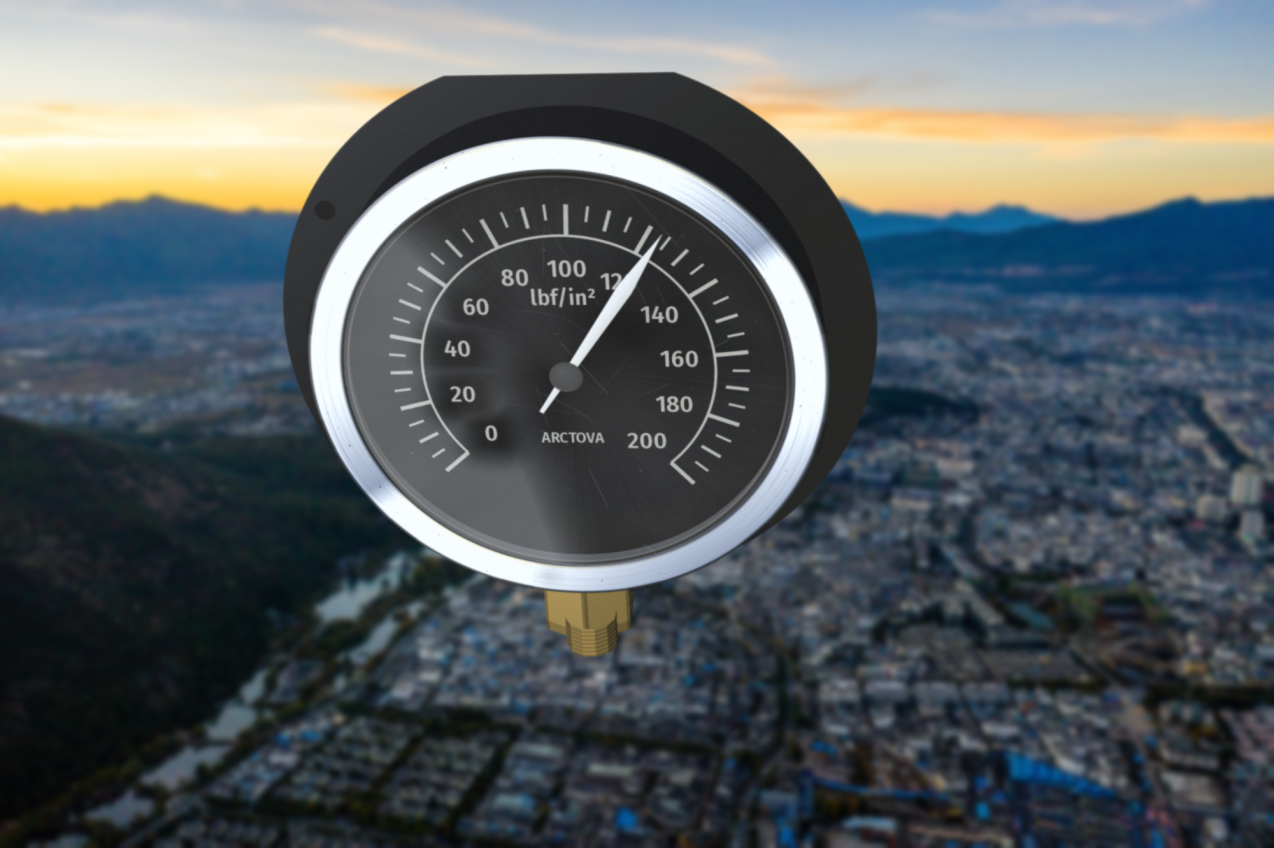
122.5
